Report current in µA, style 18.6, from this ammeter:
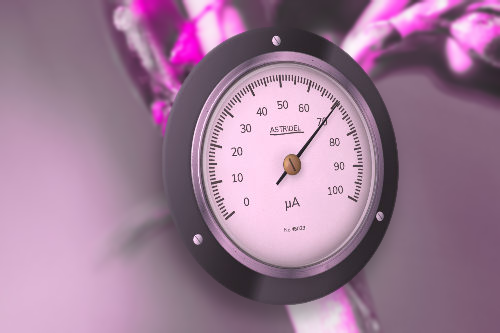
70
